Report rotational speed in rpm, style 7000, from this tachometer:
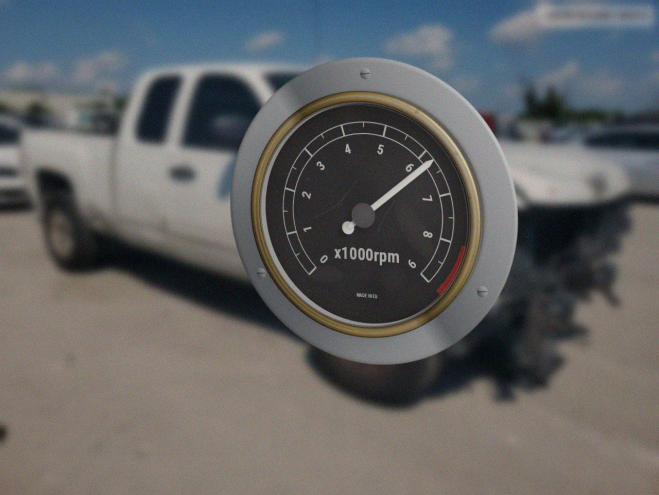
6250
